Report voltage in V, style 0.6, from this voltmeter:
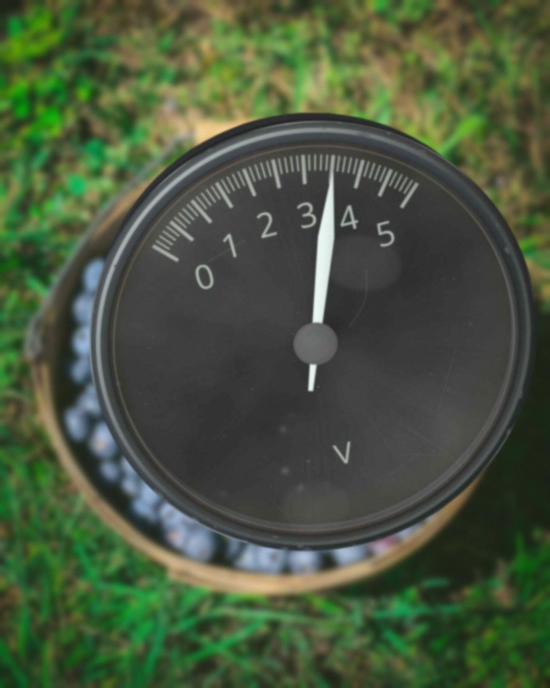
3.5
